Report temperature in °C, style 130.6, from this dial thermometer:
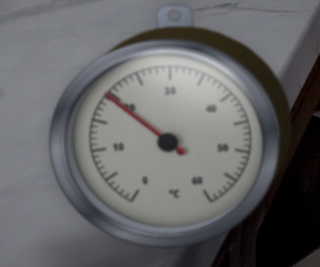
20
